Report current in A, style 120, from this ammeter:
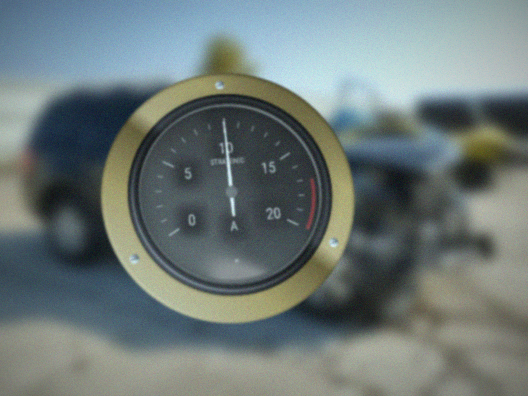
10
